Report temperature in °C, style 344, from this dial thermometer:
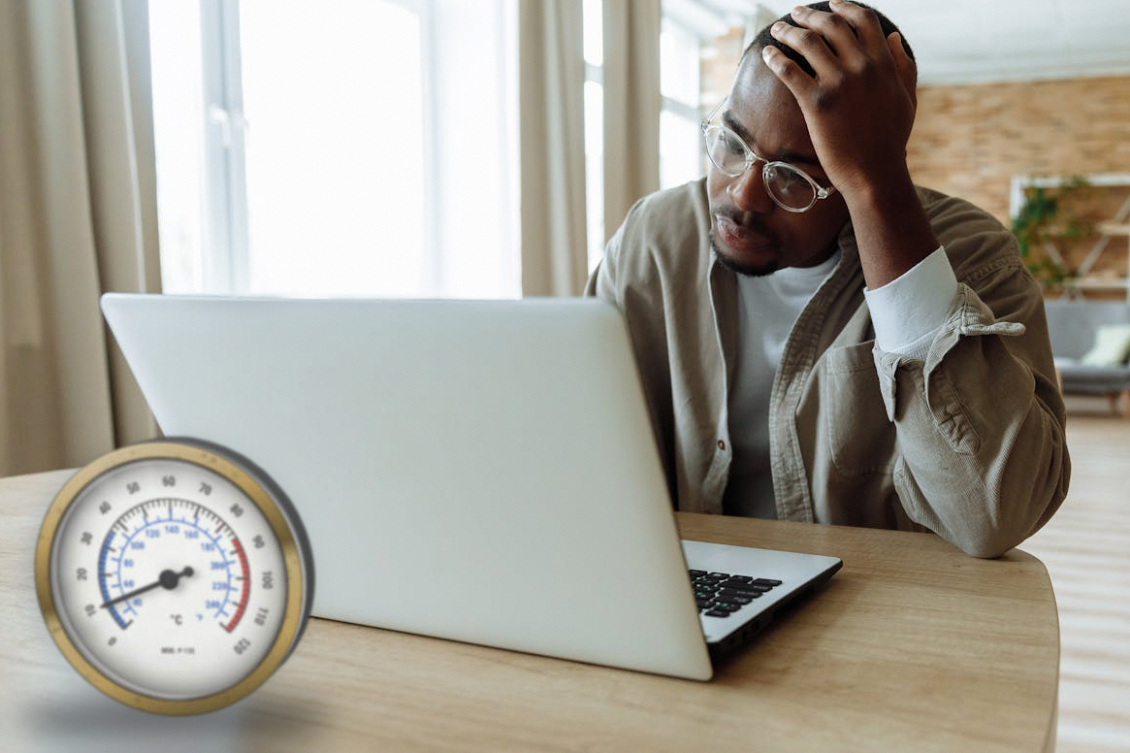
10
